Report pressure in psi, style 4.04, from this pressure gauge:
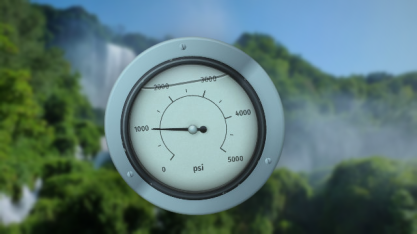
1000
